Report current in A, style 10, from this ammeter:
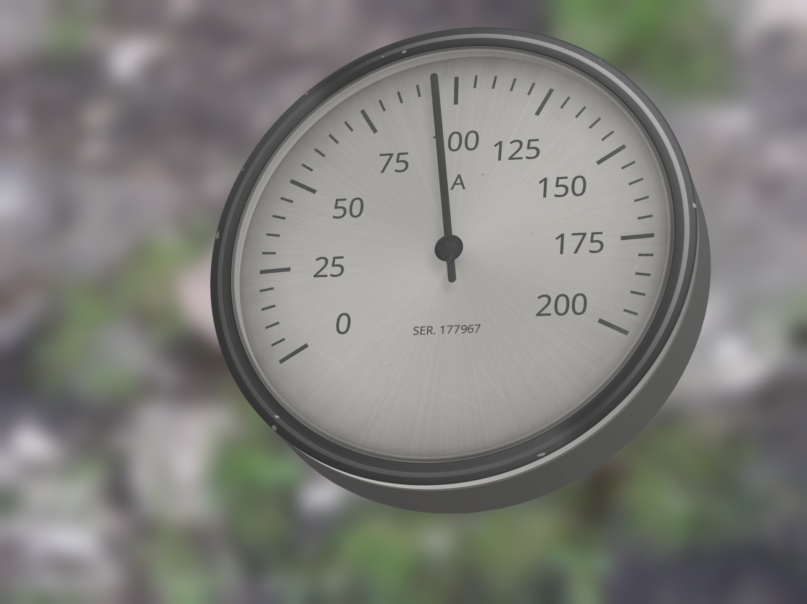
95
